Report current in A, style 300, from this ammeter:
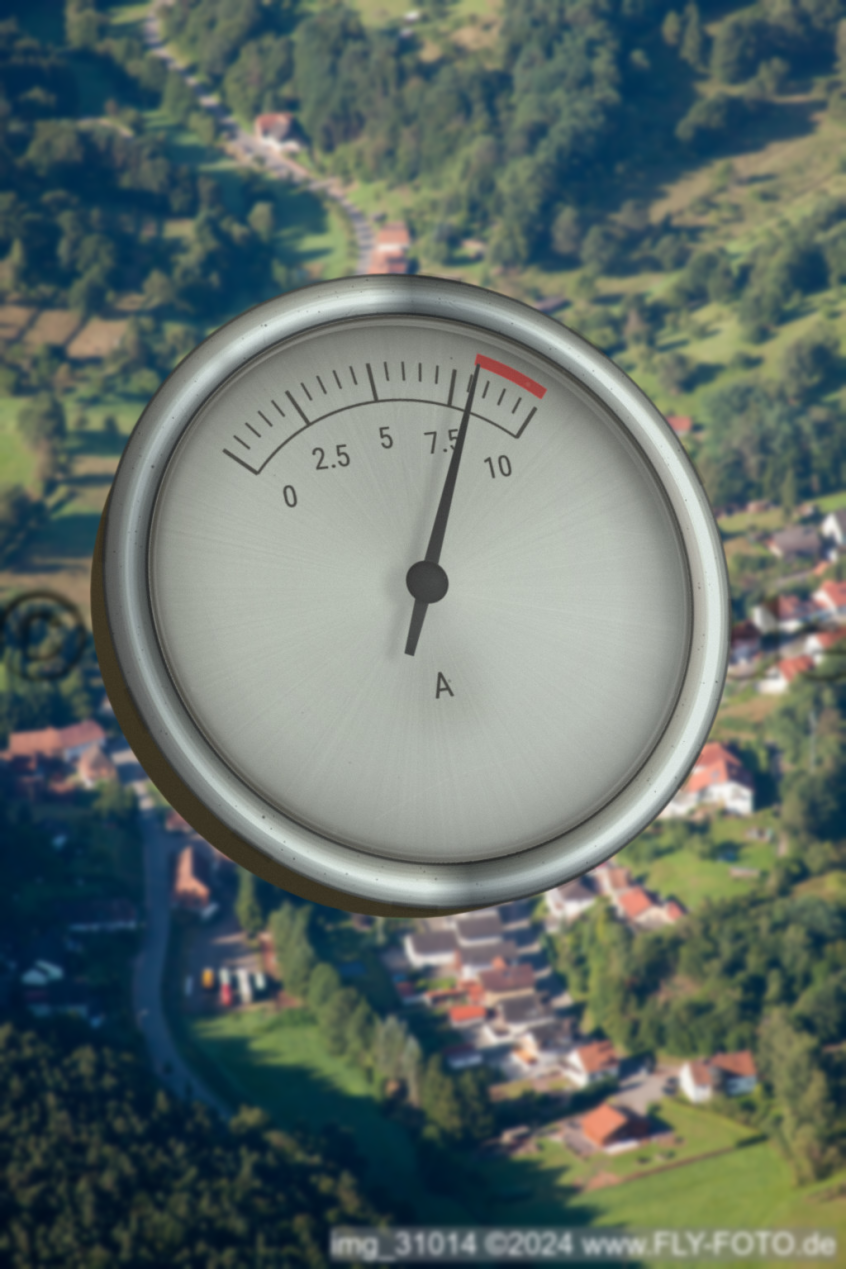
8
